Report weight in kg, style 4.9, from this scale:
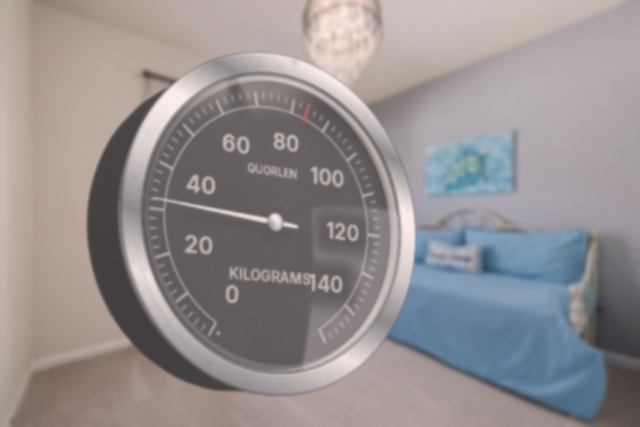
32
